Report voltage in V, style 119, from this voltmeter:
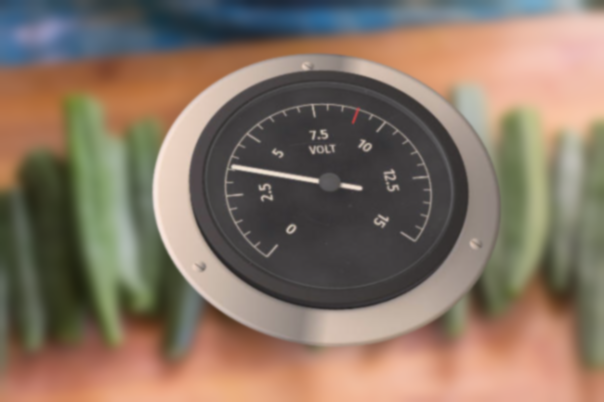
3.5
